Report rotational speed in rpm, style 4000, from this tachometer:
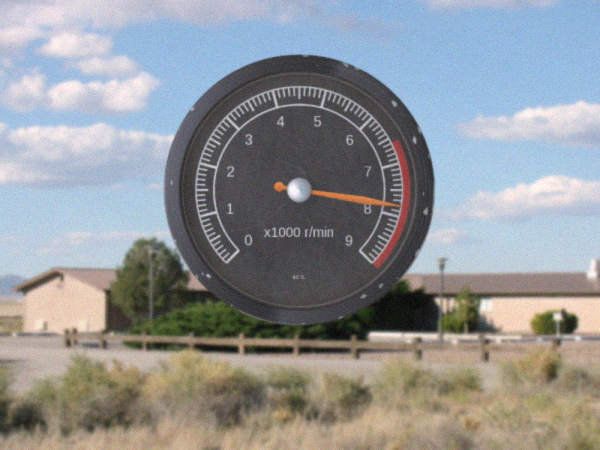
7800
